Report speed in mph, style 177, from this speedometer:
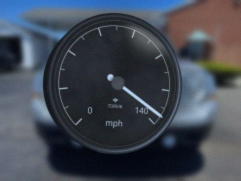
135
